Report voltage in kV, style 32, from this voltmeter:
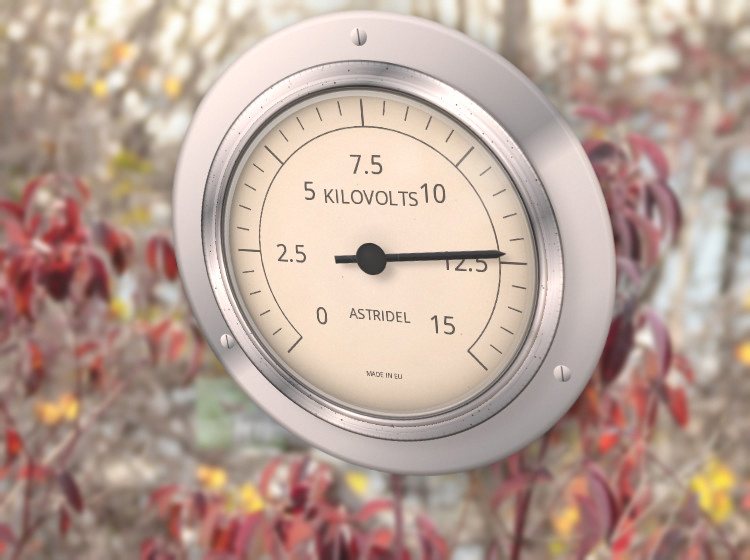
12.25
